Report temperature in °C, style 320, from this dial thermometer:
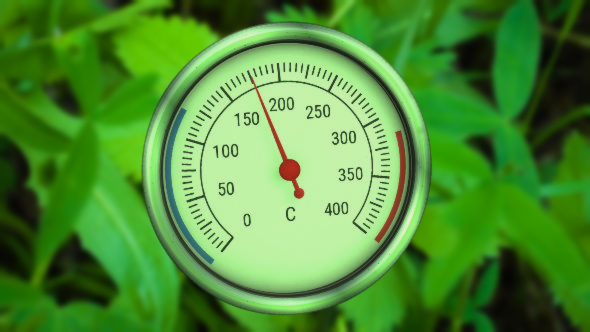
175
